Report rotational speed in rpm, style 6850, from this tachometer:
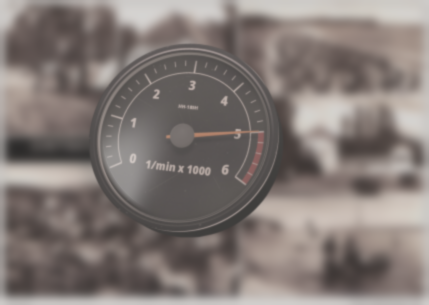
5000
